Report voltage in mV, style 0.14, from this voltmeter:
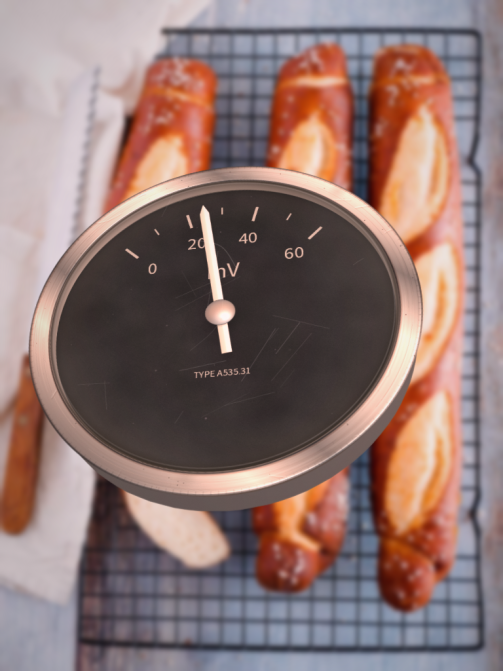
25
